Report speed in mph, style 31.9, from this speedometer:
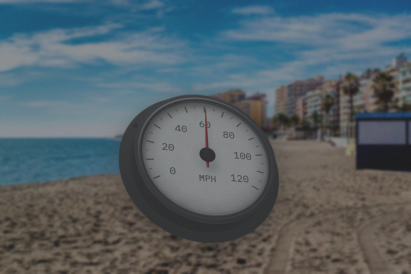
60
